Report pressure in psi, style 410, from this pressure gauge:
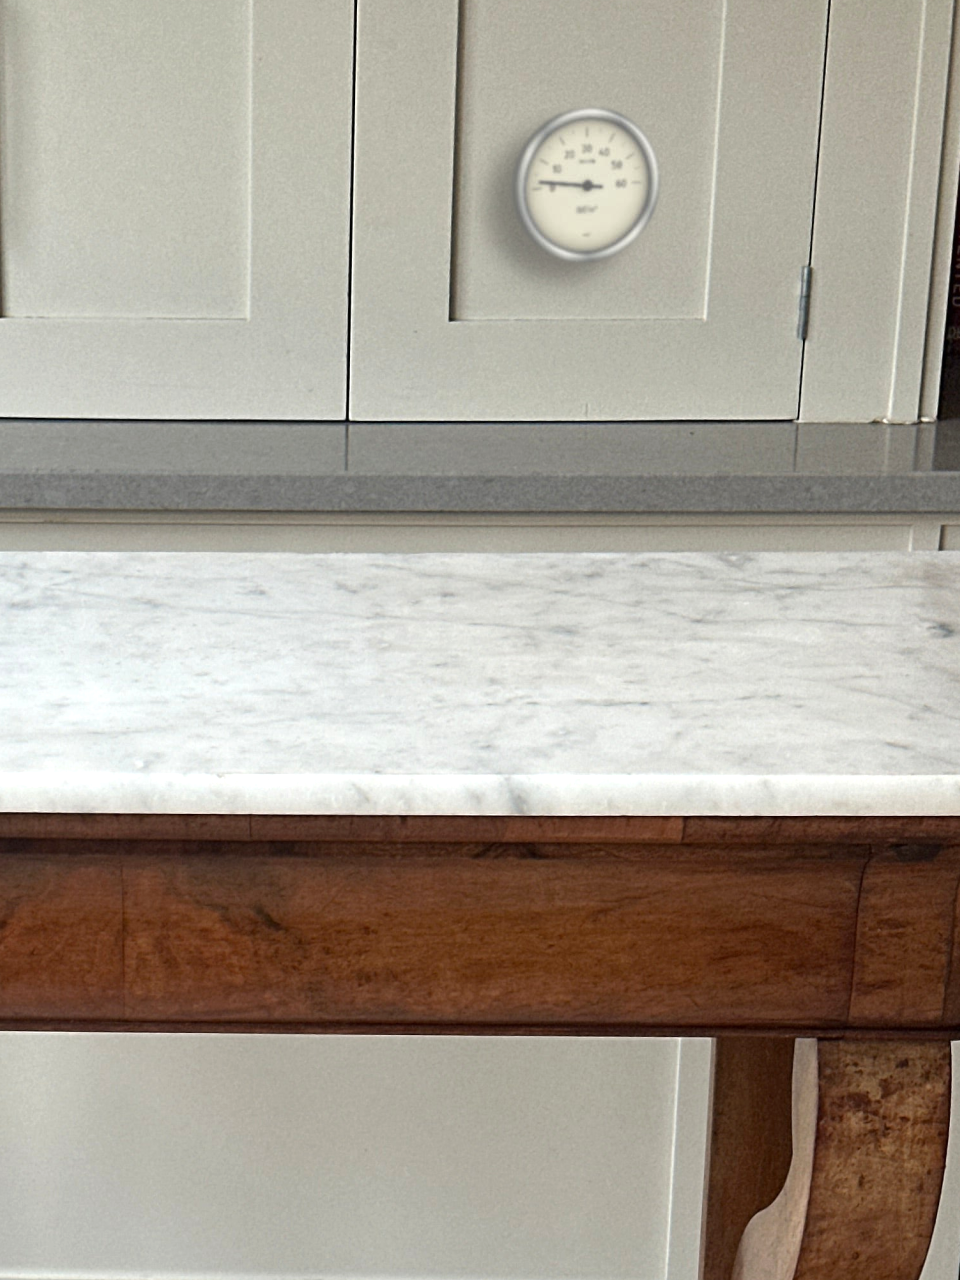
2.5
